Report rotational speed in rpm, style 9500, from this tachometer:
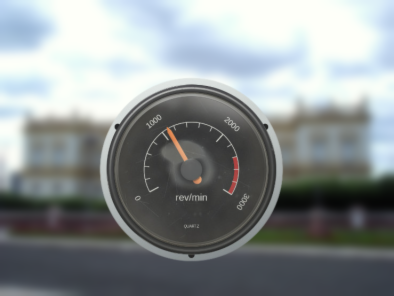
1100
